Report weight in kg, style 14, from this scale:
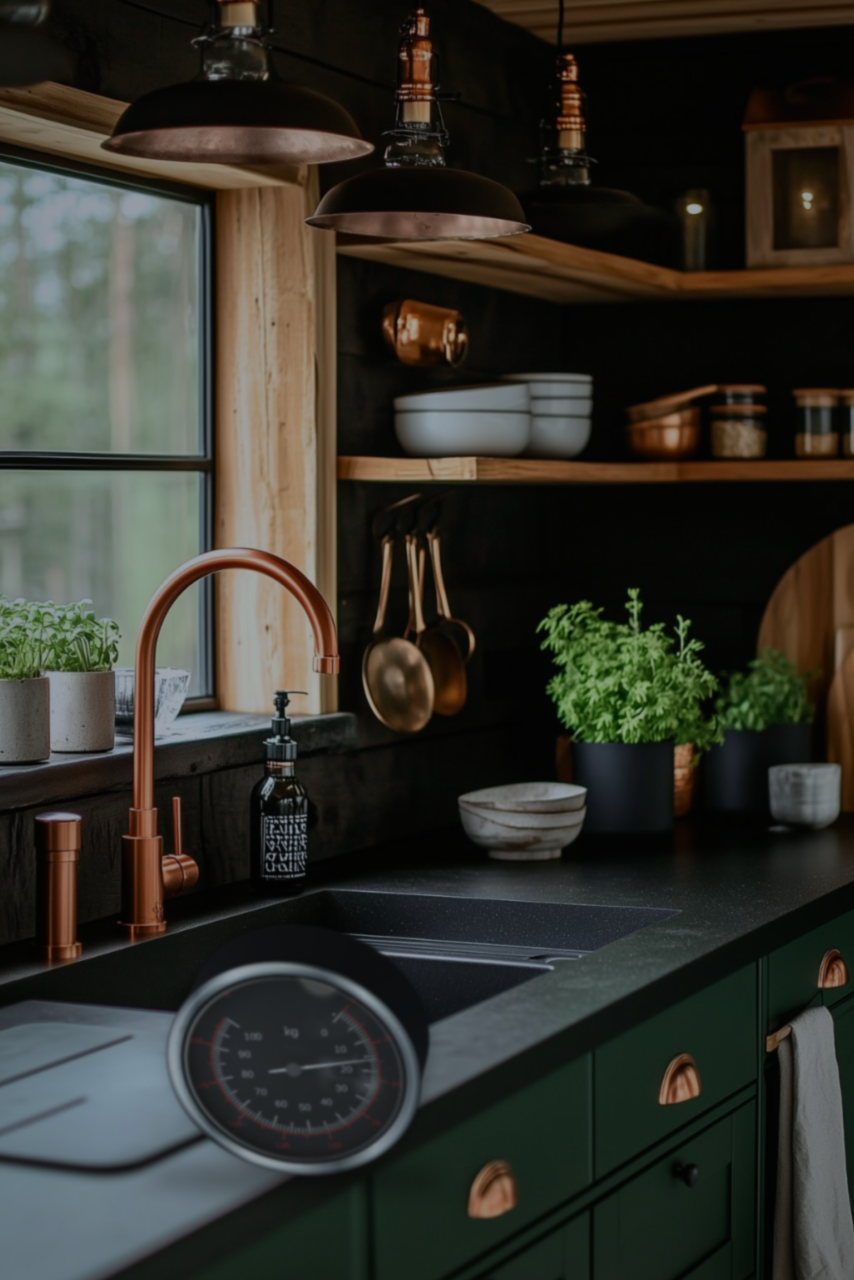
15
